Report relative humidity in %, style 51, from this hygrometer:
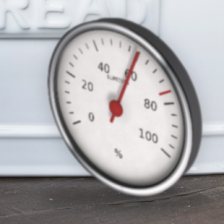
60
